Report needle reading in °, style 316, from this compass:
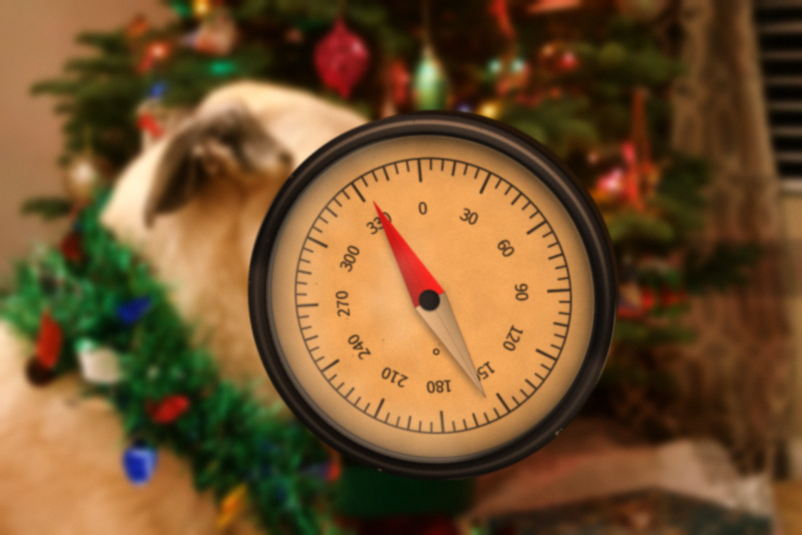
335
